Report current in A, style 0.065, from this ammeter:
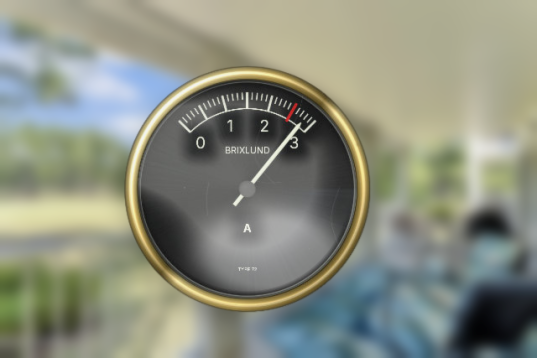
2.8
